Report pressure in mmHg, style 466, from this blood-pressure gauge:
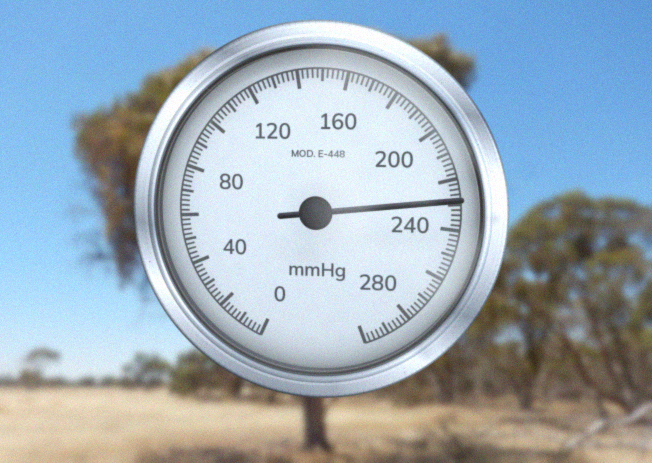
228
